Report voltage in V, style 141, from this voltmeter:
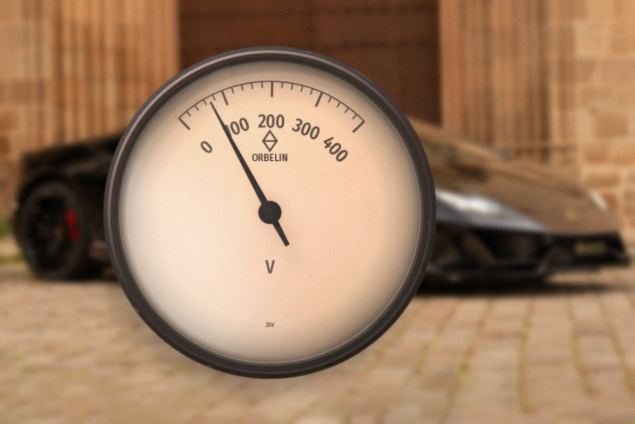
70
